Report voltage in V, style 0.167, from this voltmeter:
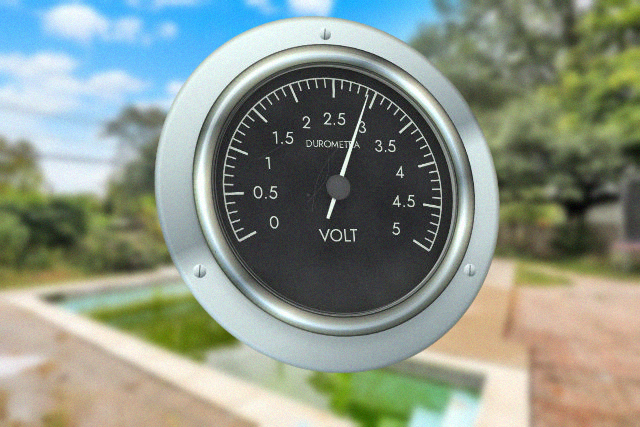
2.9
